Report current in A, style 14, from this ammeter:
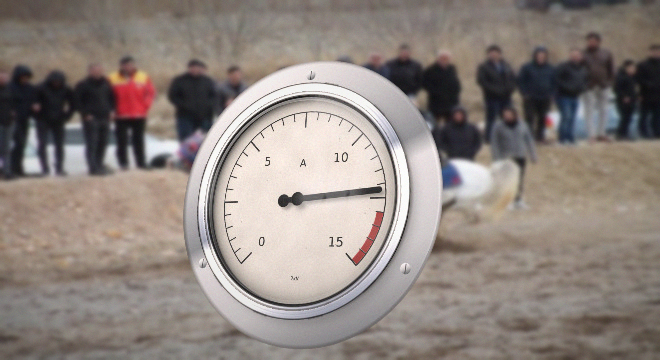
12.25
